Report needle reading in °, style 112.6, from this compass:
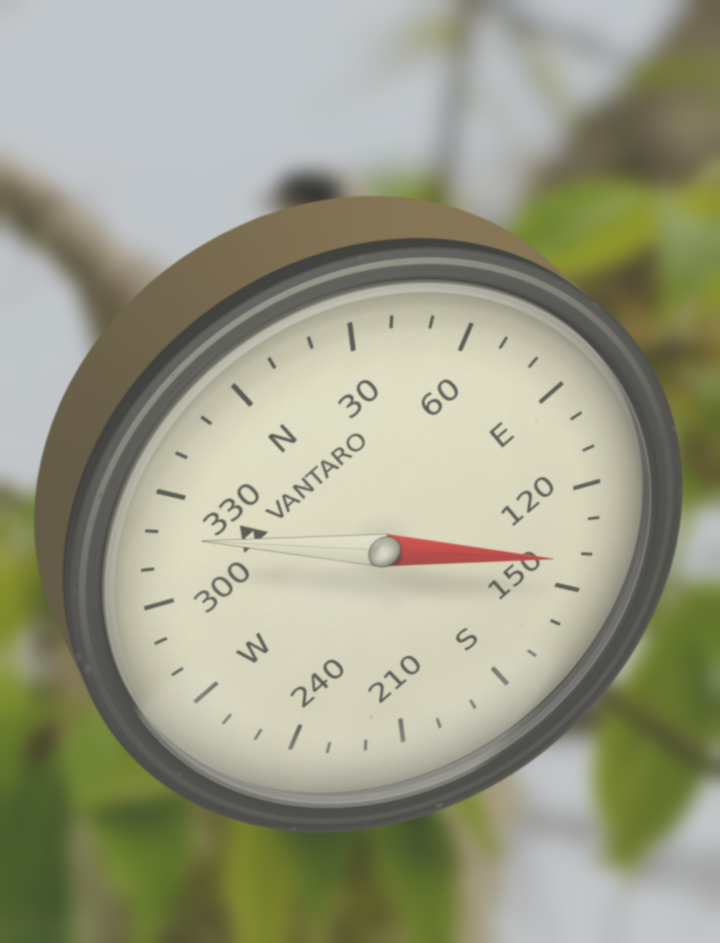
140
